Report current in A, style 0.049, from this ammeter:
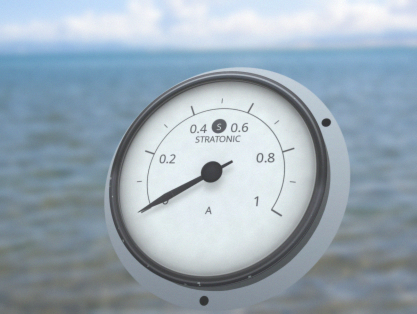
0
